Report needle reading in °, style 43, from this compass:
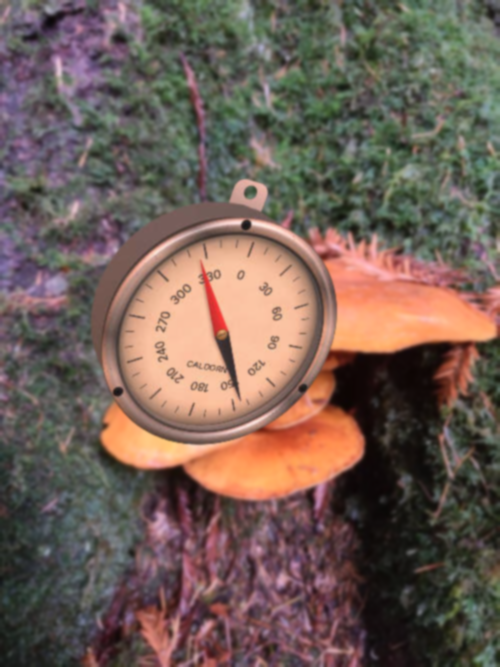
325
